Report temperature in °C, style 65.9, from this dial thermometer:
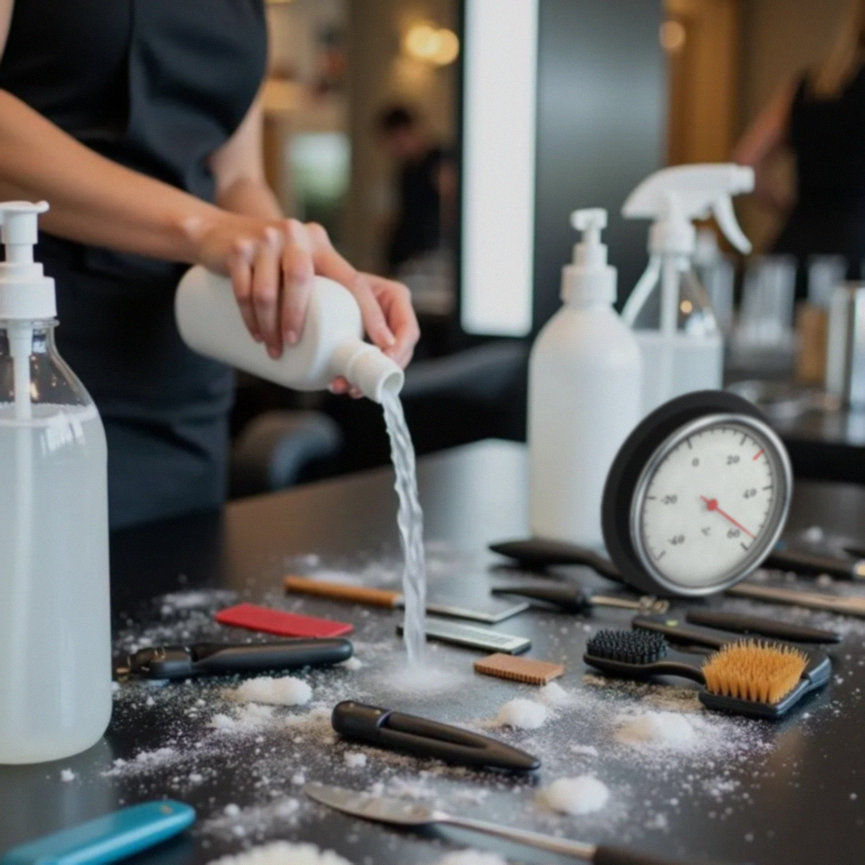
56
